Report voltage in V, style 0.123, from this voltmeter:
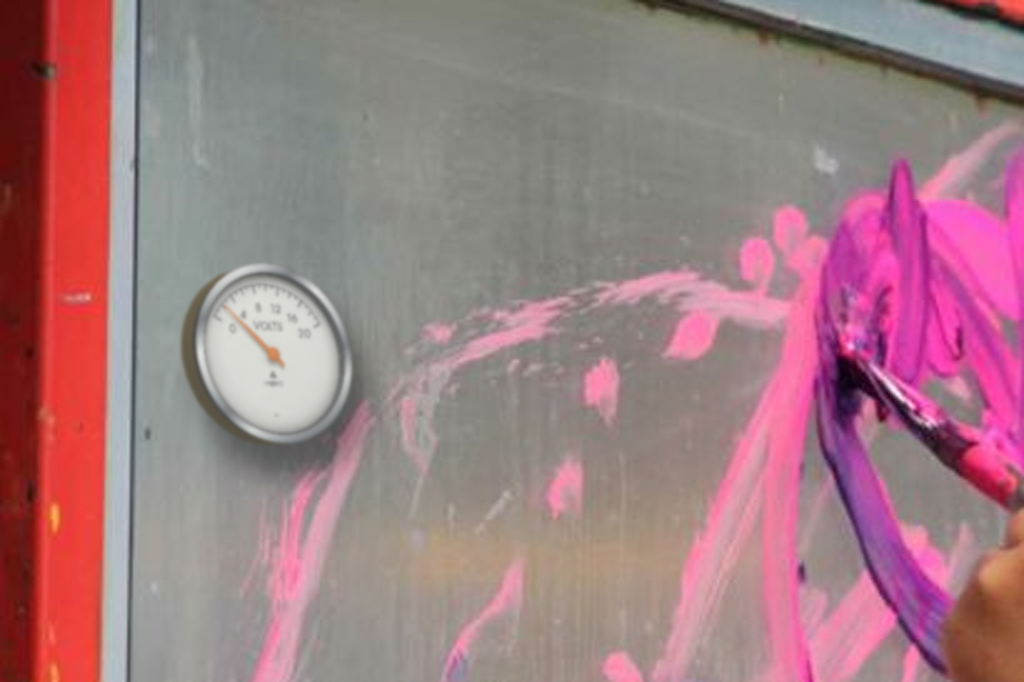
2
